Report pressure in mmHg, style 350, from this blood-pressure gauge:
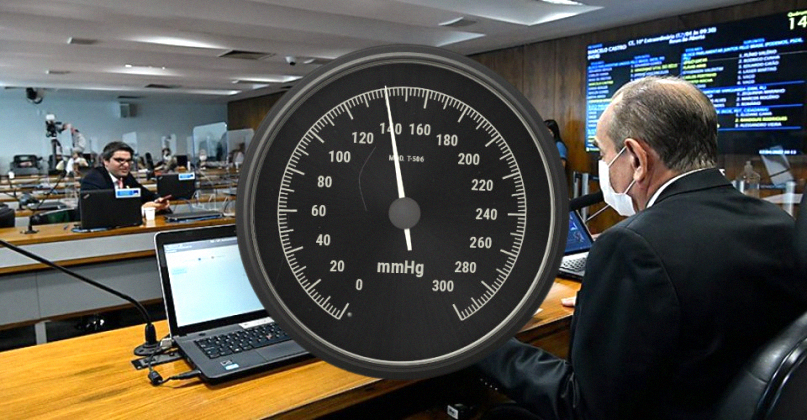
140
